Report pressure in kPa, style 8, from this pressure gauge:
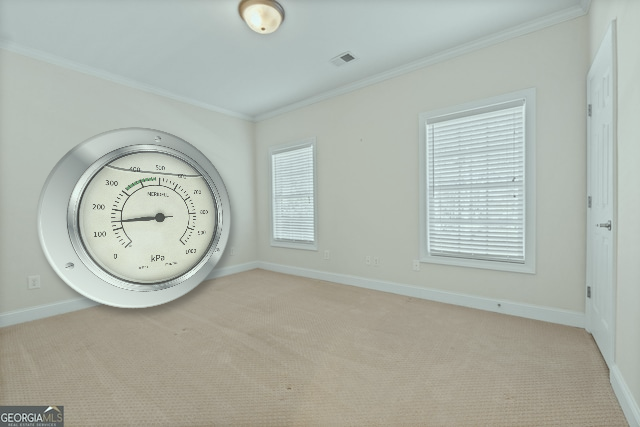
140
